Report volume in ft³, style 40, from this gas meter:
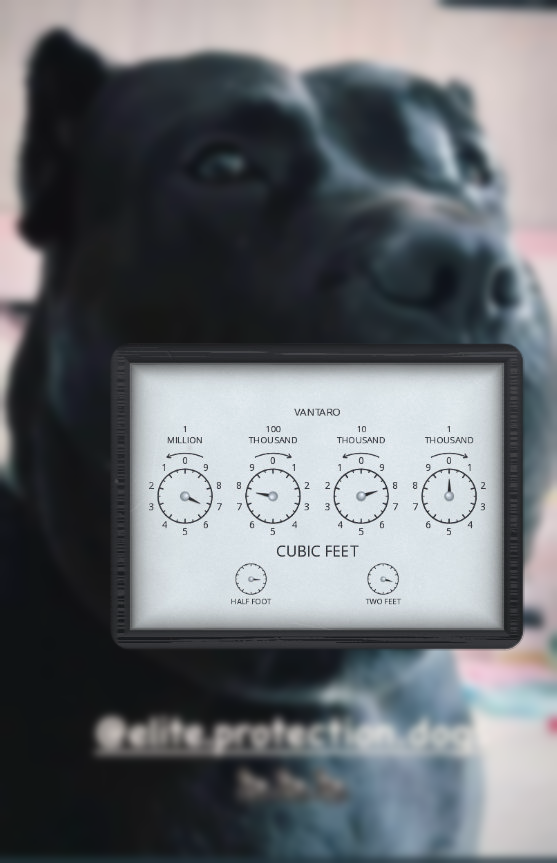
678000
